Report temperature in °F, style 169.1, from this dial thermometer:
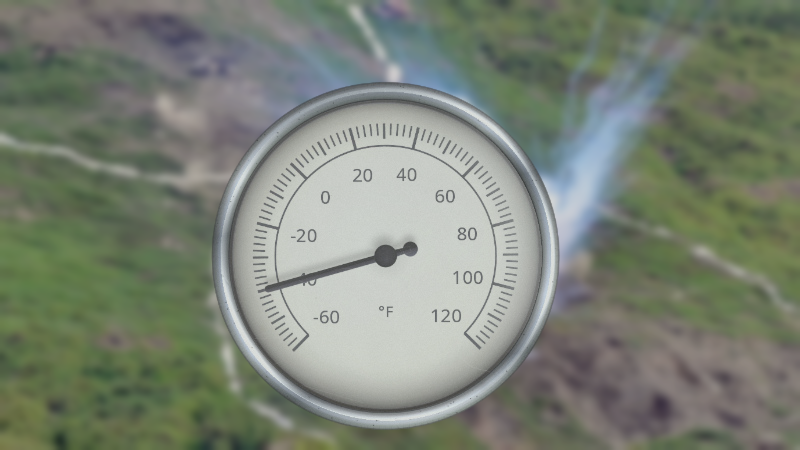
-40
